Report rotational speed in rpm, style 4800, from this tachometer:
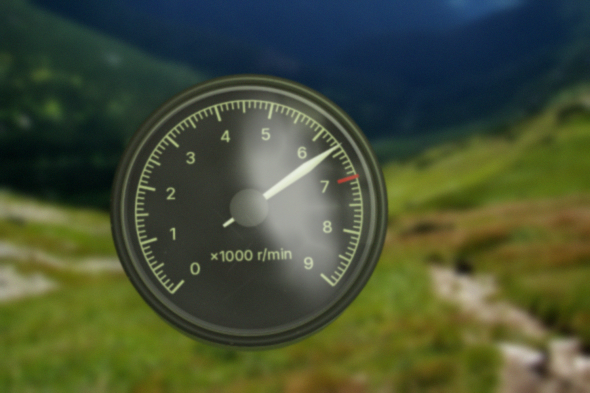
6400
